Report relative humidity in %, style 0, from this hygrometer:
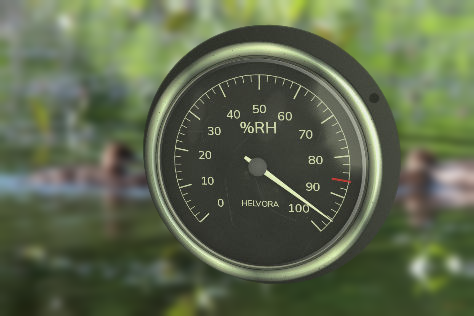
96
